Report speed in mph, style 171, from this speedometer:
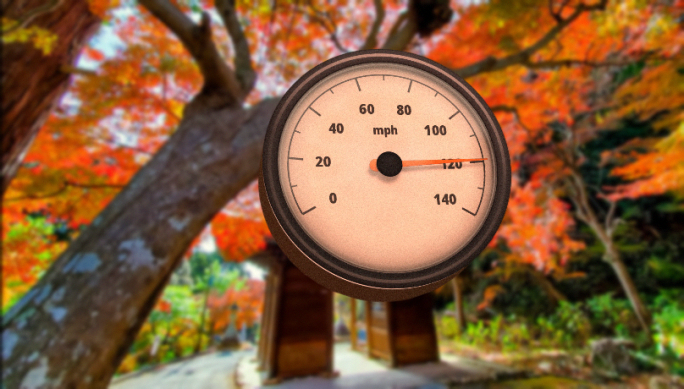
120
